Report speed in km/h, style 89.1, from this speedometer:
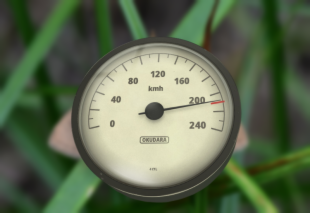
210
